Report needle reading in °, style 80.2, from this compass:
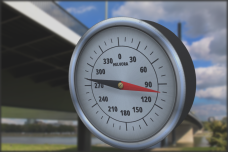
100
